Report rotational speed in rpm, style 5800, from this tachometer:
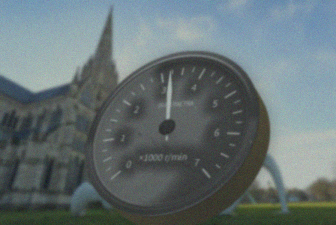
3250
